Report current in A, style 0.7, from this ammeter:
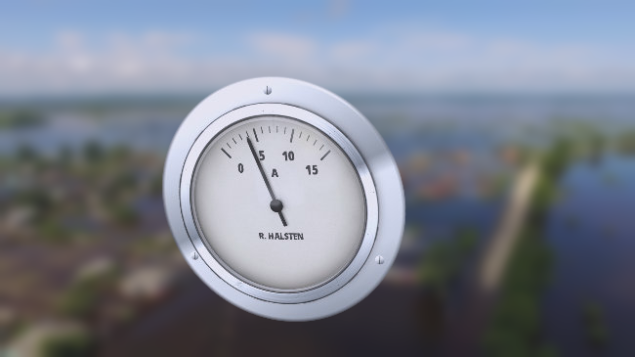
4
